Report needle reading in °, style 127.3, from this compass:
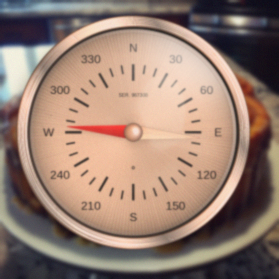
275
